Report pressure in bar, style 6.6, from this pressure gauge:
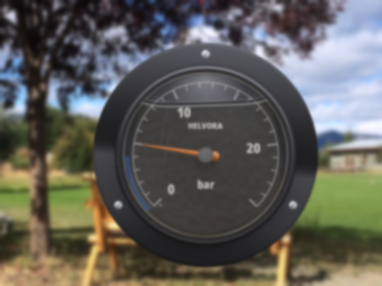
5
